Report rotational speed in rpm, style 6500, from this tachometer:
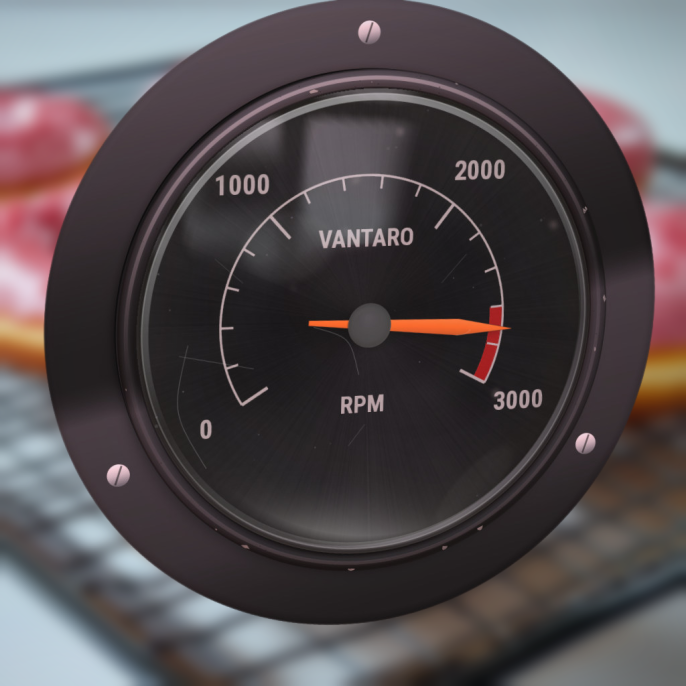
2700
